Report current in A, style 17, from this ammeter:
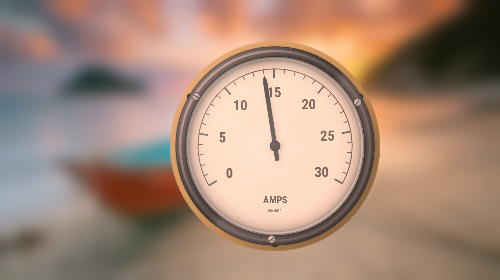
14
